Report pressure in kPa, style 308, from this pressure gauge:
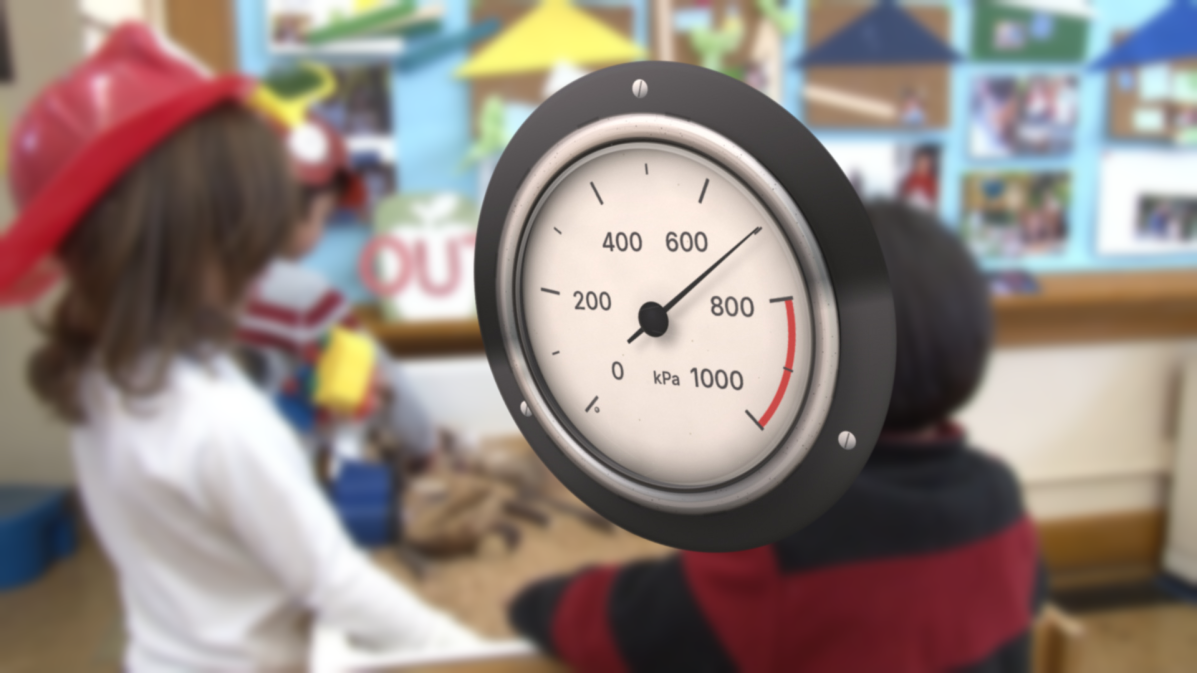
700
